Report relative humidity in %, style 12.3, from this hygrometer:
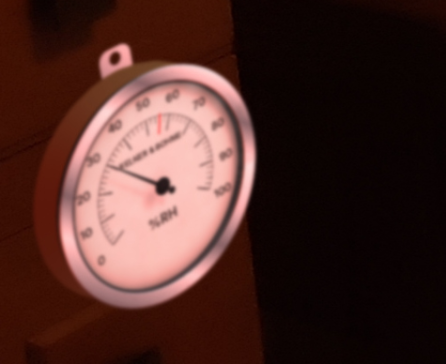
30
